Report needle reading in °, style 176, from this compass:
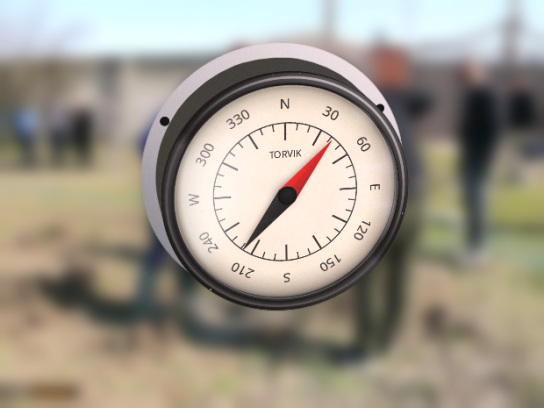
40
